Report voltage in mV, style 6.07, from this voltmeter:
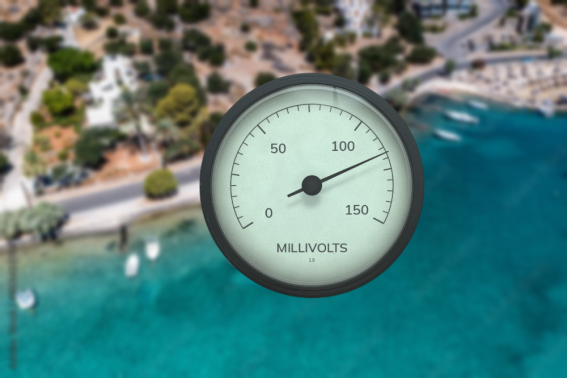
117.5
